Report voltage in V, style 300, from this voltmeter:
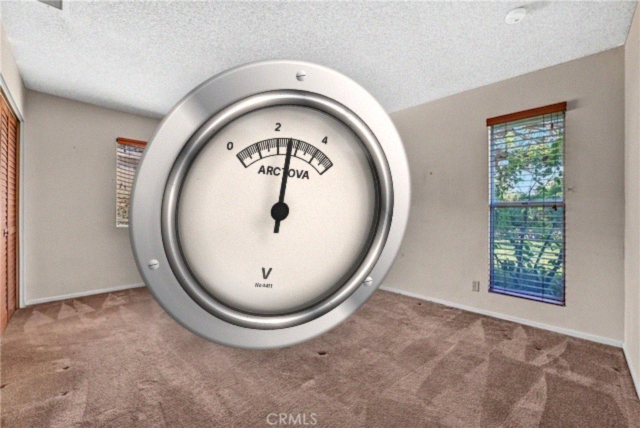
2.5
